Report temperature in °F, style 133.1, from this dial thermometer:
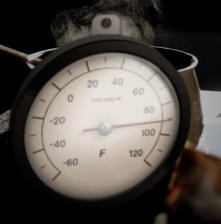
90
